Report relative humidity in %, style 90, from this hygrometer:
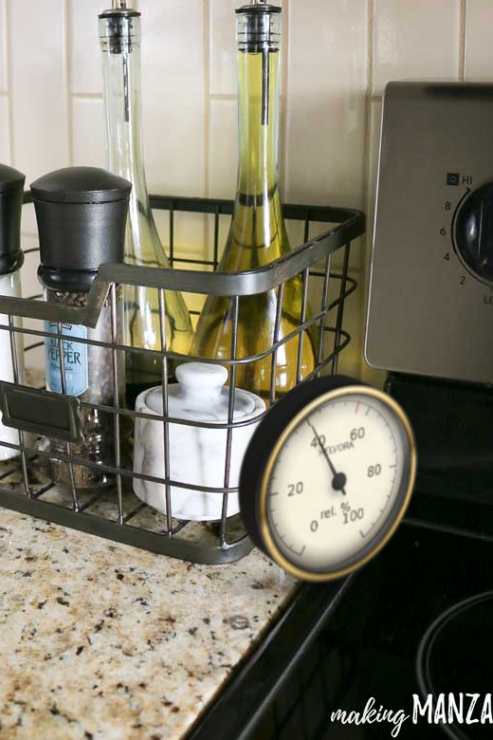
40
